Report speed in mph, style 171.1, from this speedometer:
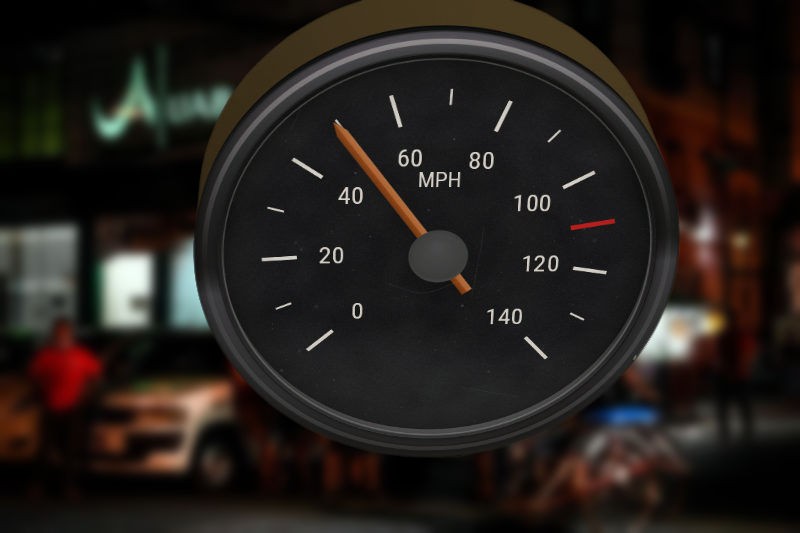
50
